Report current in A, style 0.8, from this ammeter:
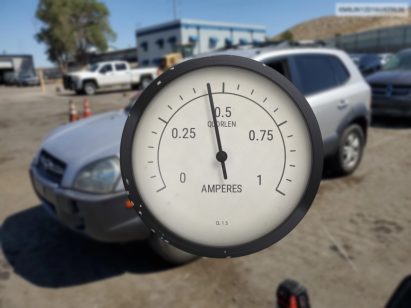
0.45
